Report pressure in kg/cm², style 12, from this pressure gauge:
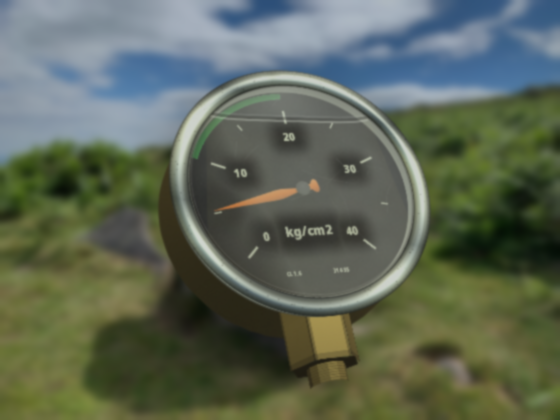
5
